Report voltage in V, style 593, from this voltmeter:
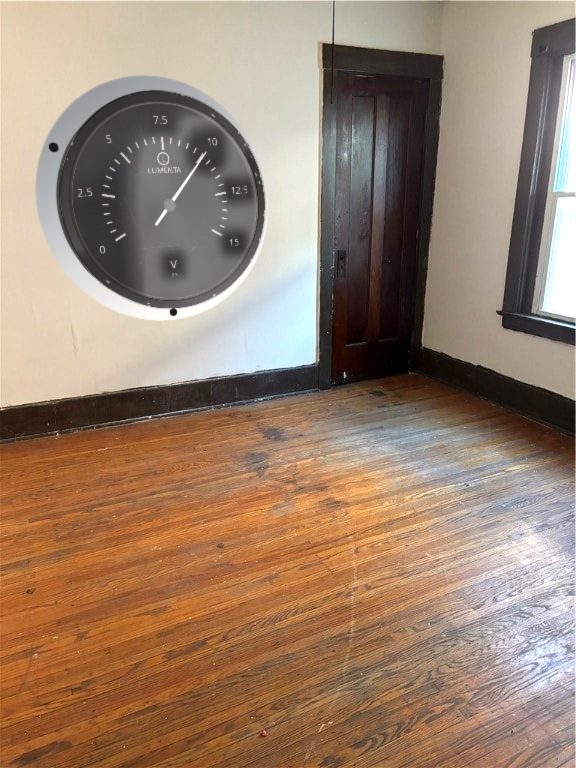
10
